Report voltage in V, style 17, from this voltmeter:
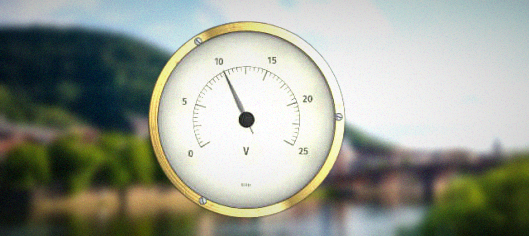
10
